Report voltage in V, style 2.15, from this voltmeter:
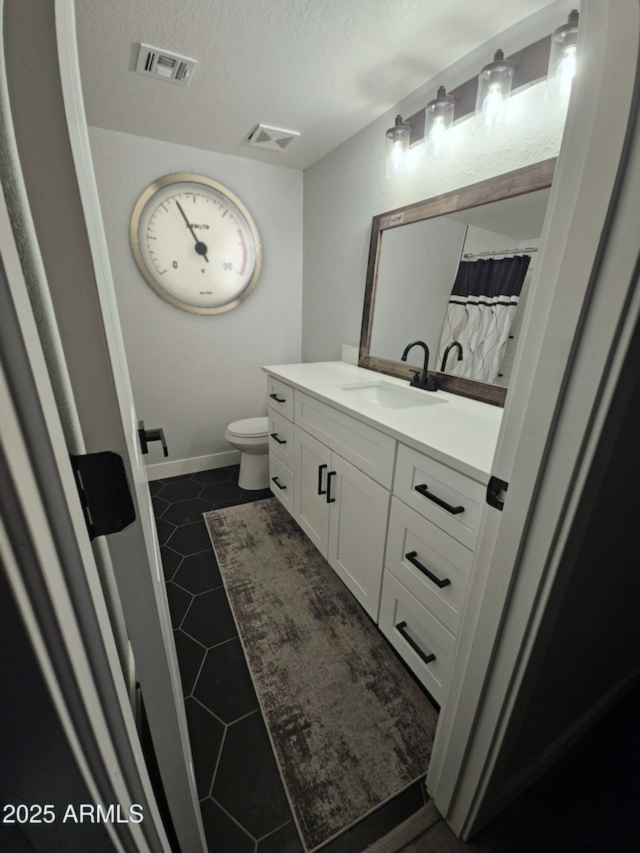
12
